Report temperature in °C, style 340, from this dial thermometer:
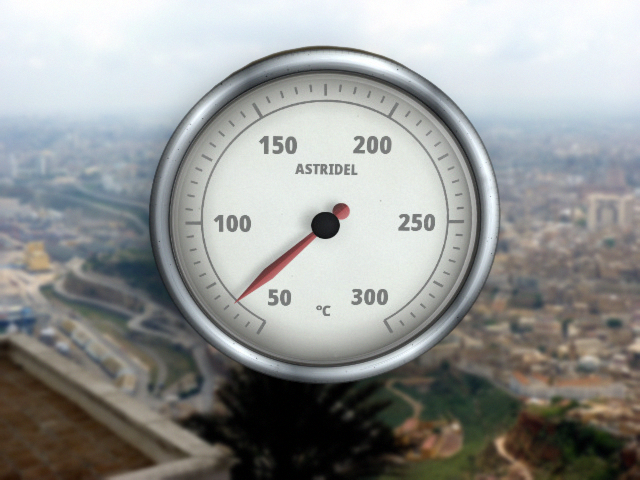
65
